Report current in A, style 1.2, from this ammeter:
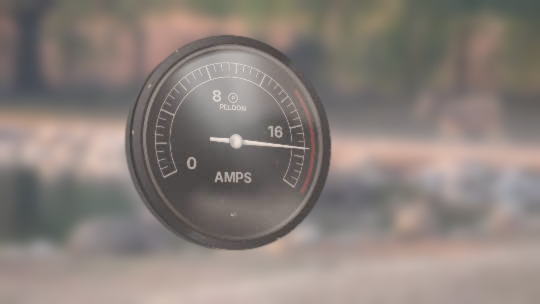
17.5
